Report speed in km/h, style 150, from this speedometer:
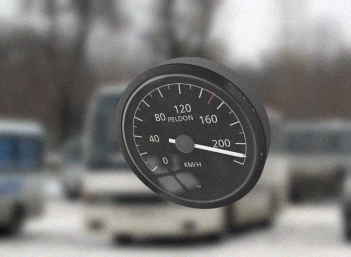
210
